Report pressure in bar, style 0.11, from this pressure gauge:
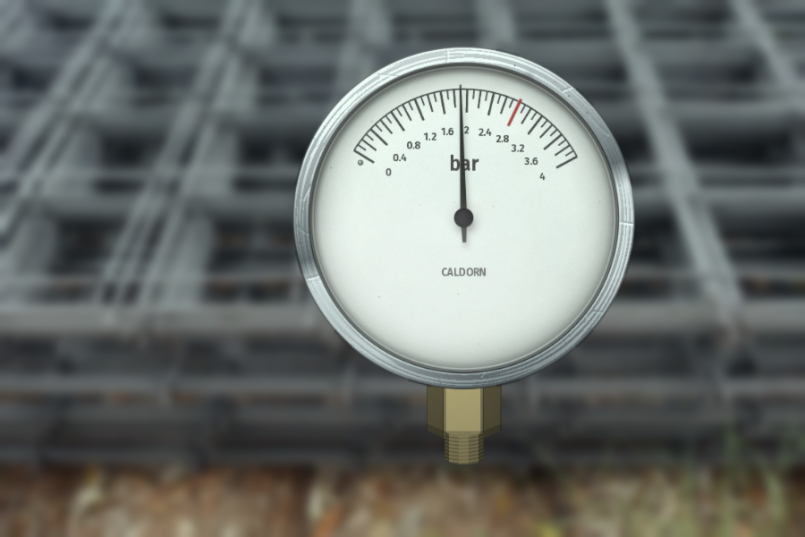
1.9
